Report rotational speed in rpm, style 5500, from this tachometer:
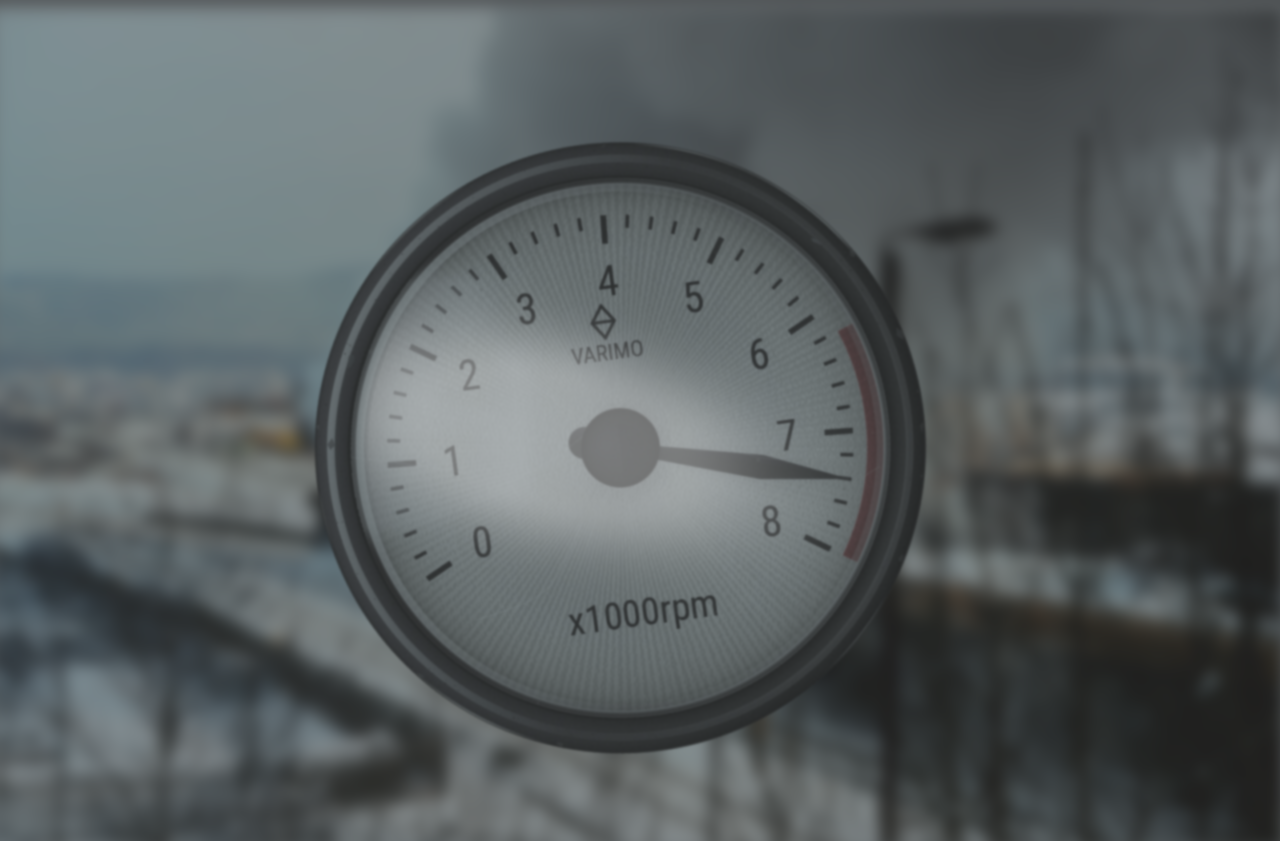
7400
